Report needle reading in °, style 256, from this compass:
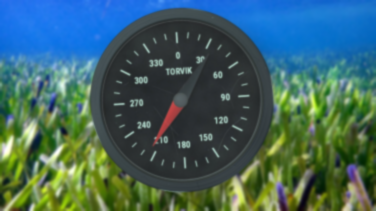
215
